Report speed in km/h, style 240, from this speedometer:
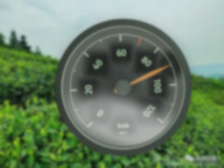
90
